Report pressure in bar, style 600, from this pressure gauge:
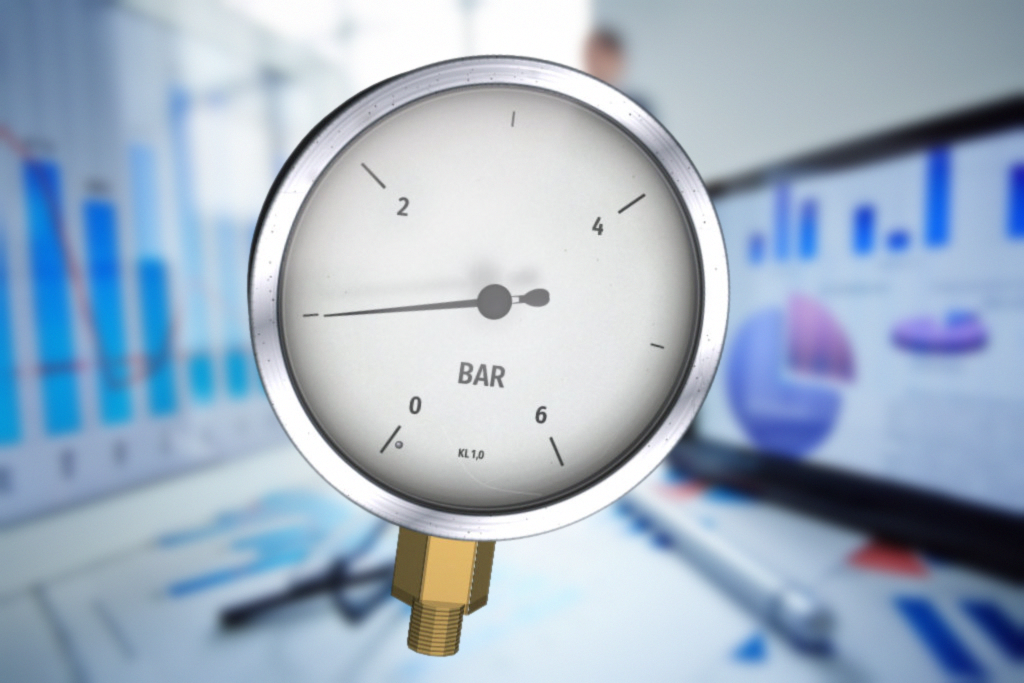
1
